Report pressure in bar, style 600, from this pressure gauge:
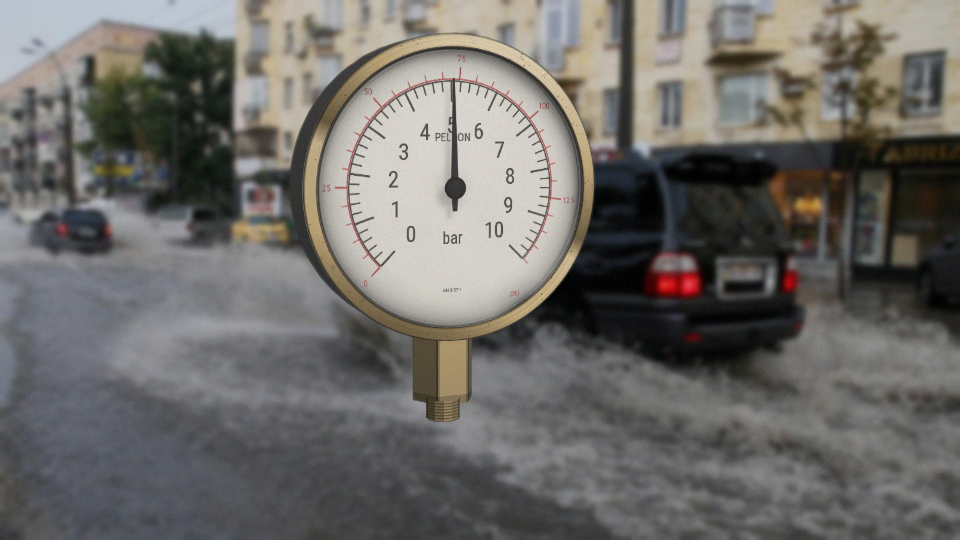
5
